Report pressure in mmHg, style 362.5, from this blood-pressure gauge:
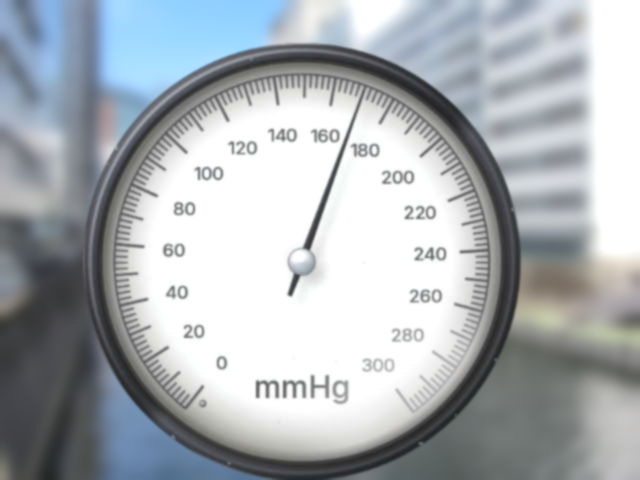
170
